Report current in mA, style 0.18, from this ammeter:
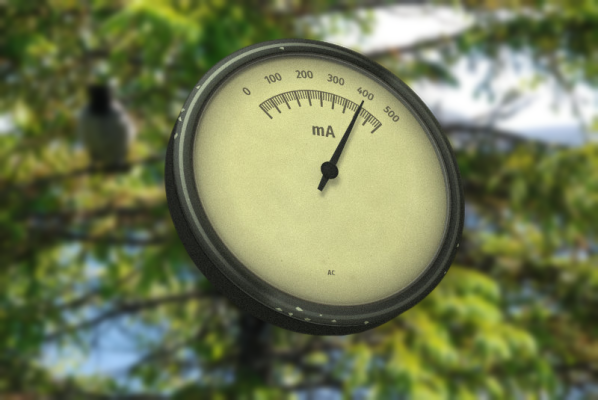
400
